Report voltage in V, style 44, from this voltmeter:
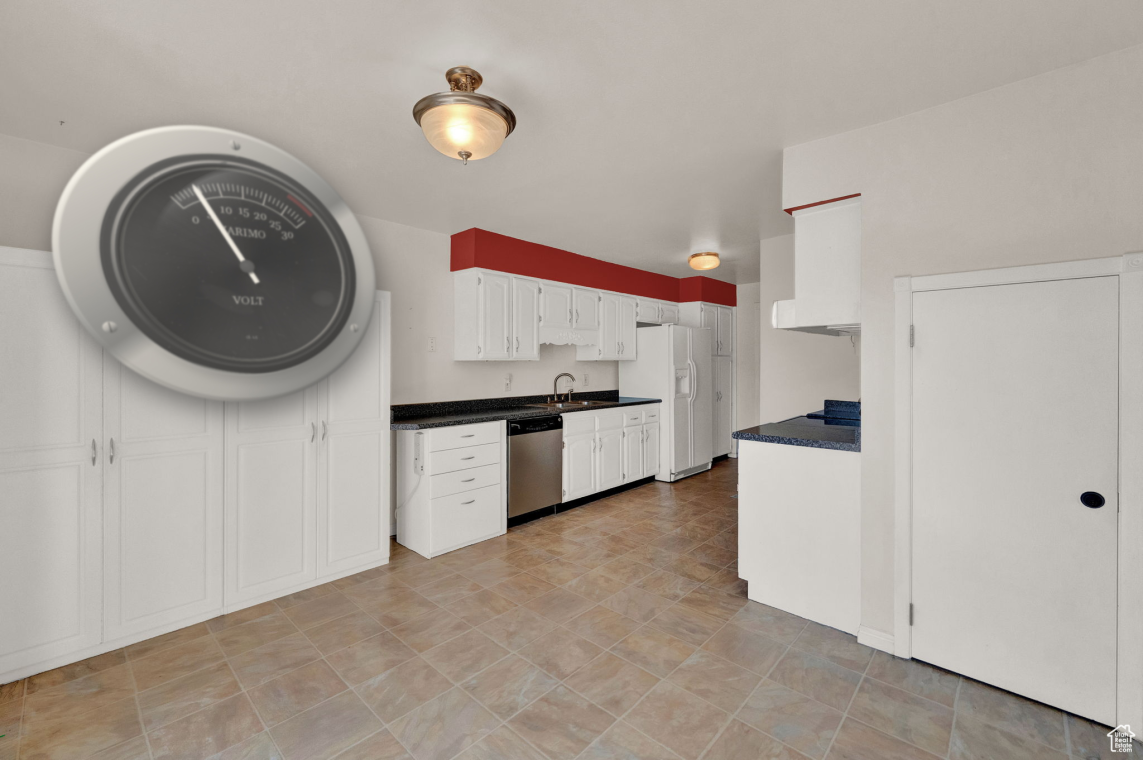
5
